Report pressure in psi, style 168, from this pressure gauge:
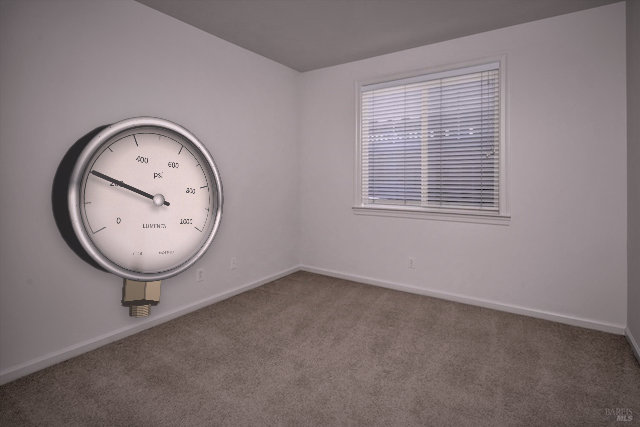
200
